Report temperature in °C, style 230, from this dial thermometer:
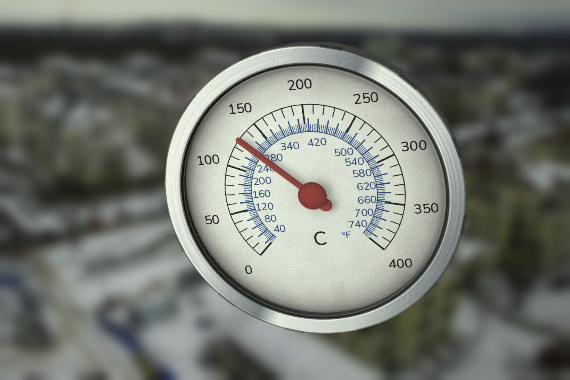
130
